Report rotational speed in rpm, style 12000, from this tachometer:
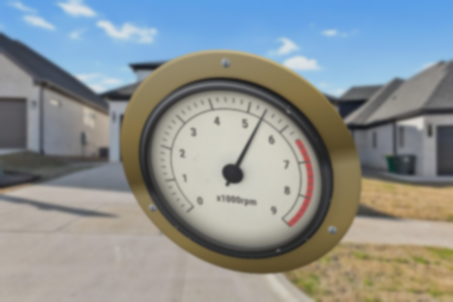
5400
